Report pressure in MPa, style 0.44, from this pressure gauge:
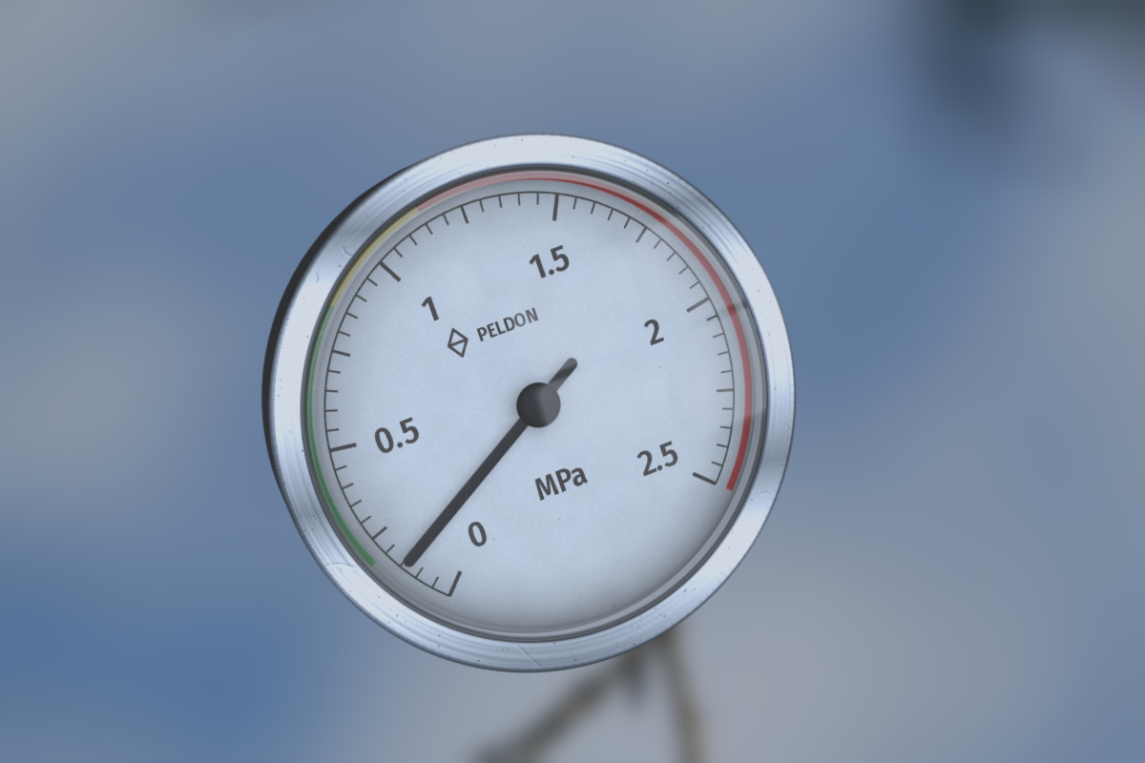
0.15
